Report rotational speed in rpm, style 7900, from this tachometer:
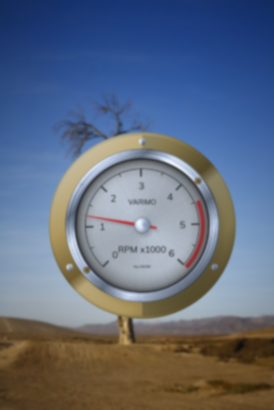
1250
